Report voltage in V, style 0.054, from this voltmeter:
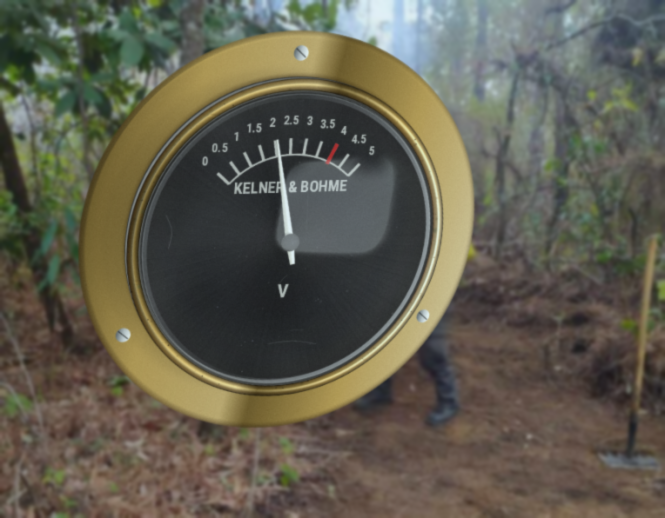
2
